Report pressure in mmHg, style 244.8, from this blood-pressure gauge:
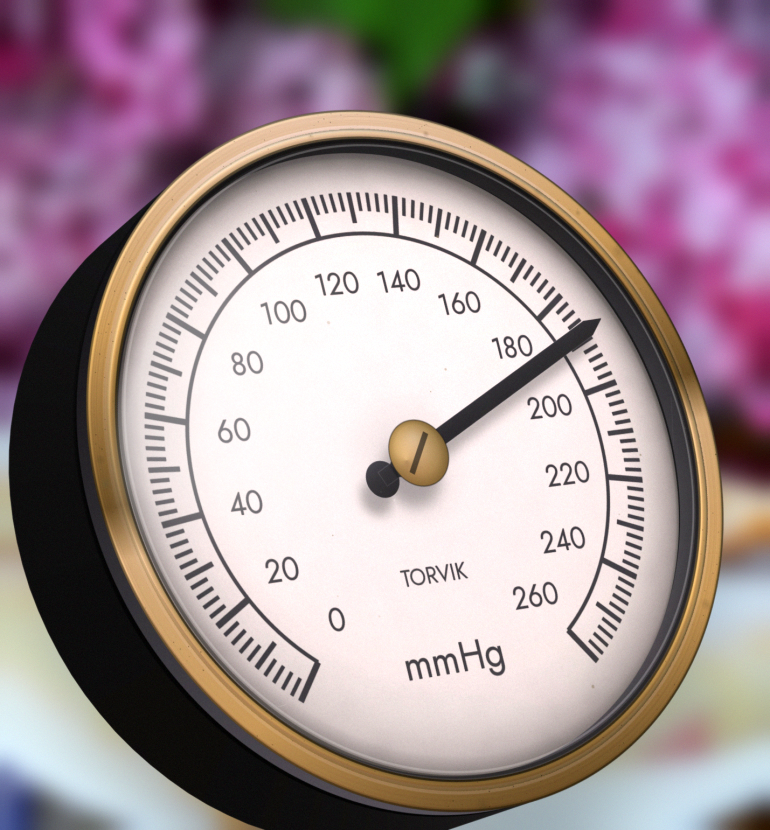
188
